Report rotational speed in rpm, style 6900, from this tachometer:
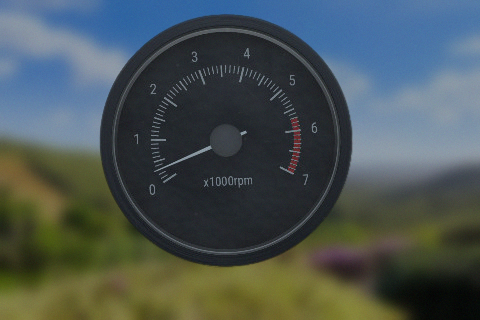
300
